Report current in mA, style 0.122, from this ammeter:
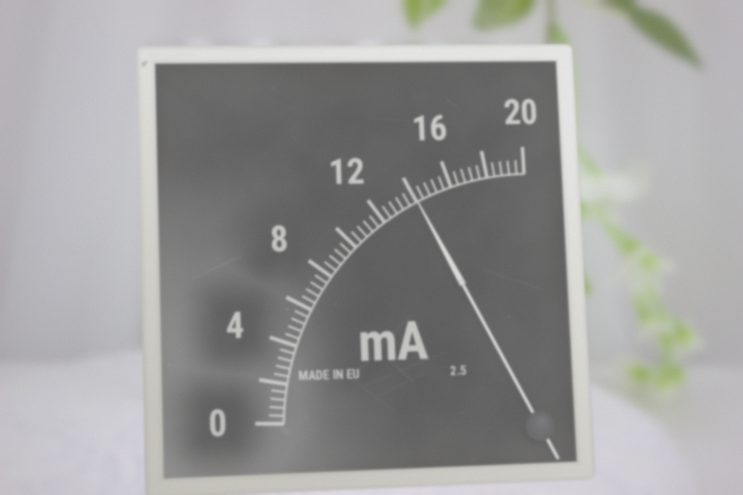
14
